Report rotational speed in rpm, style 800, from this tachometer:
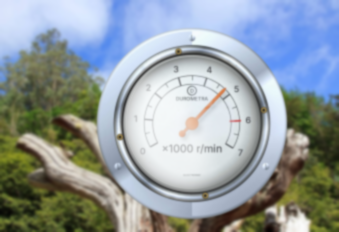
4750
